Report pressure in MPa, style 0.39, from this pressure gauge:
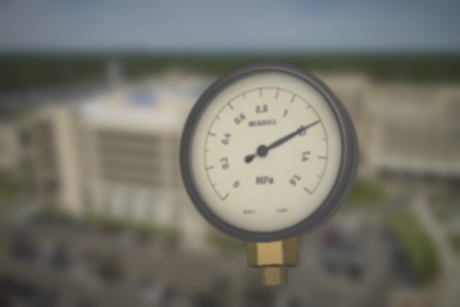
1.2
